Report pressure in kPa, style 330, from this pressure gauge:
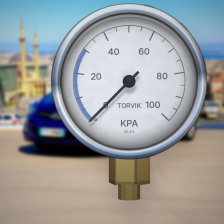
0
